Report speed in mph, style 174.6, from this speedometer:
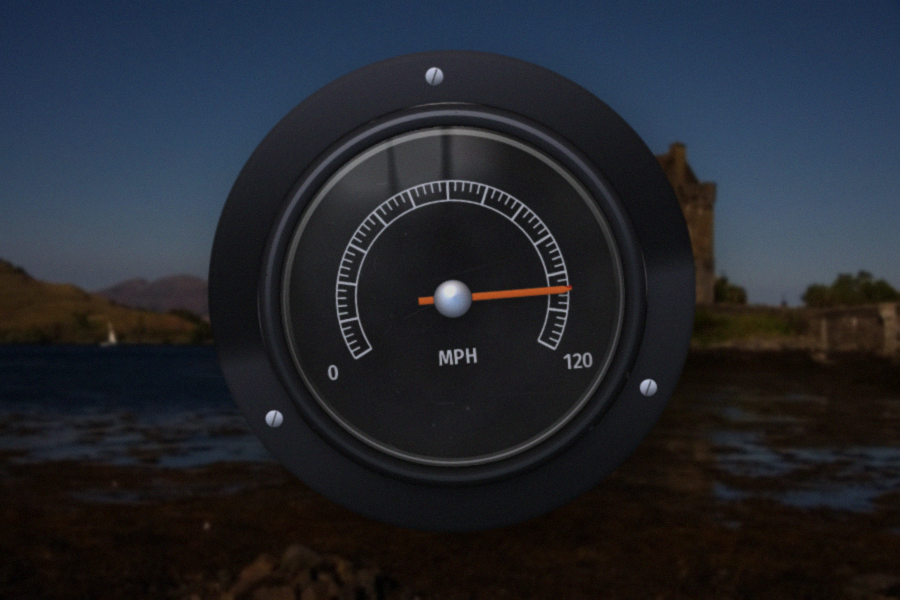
104
